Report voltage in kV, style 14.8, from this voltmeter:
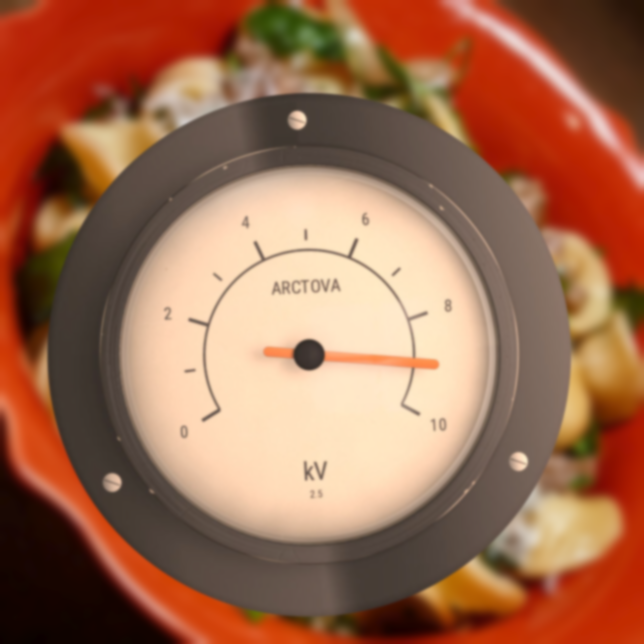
9
